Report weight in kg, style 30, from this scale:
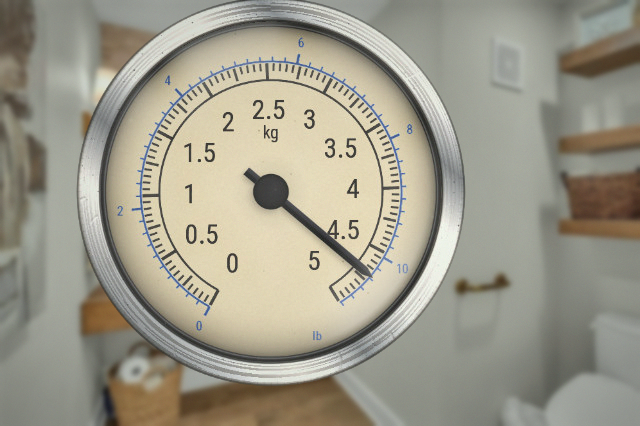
4.7
